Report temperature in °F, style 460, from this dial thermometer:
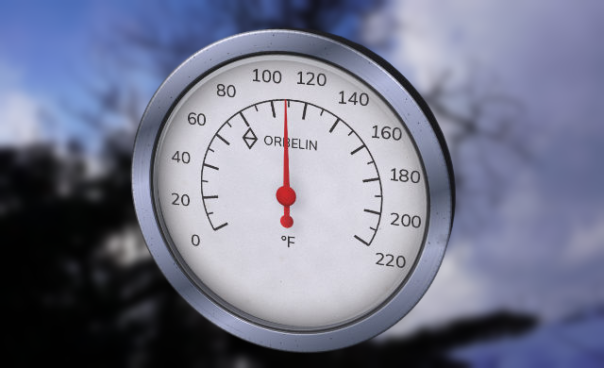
110
